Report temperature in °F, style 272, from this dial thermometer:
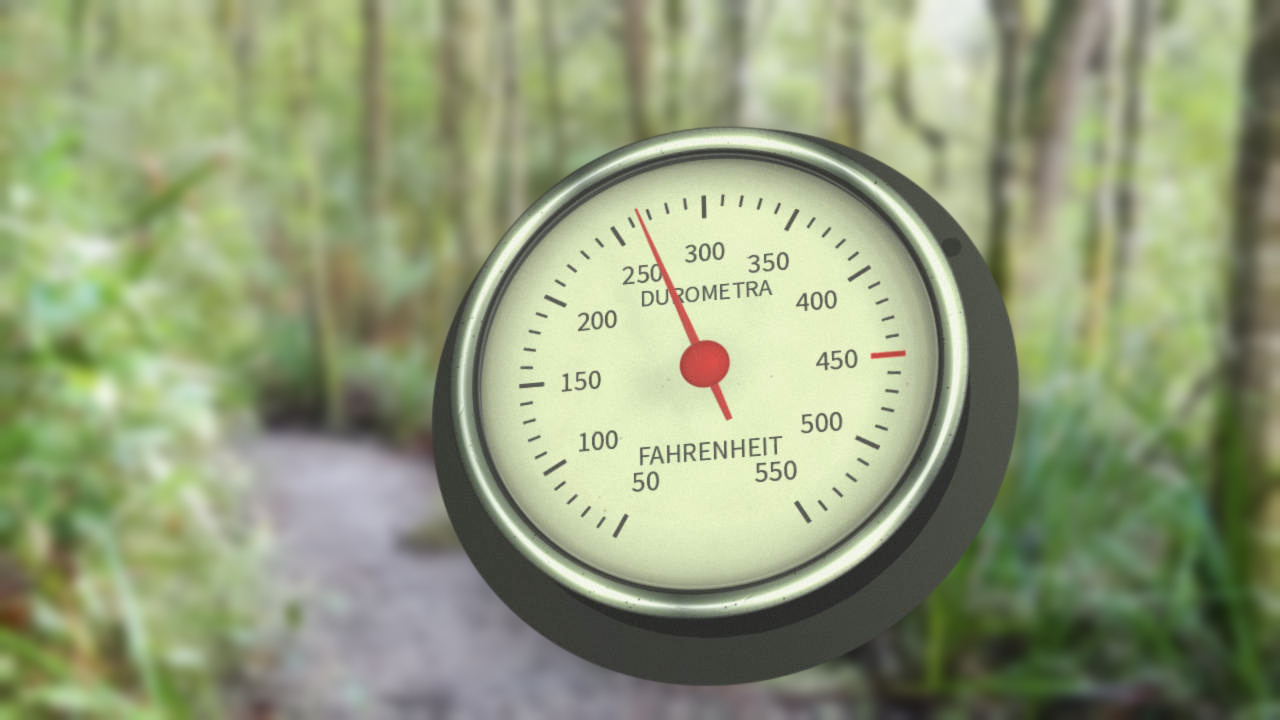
265
